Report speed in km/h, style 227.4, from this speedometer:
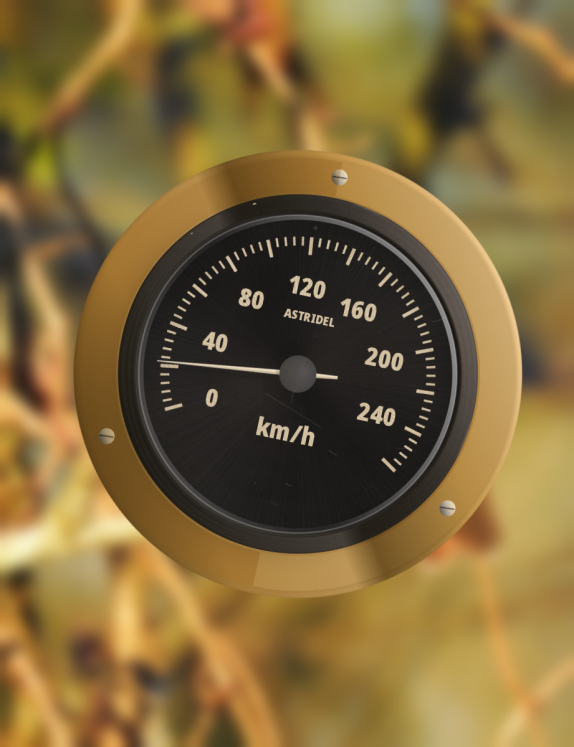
22
